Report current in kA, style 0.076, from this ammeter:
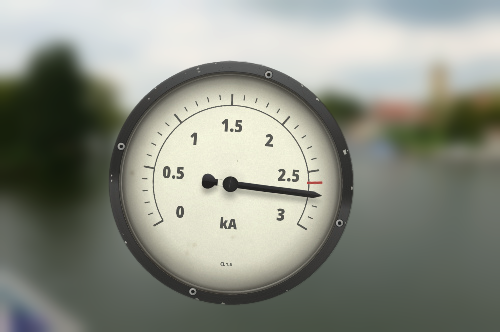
2.7
